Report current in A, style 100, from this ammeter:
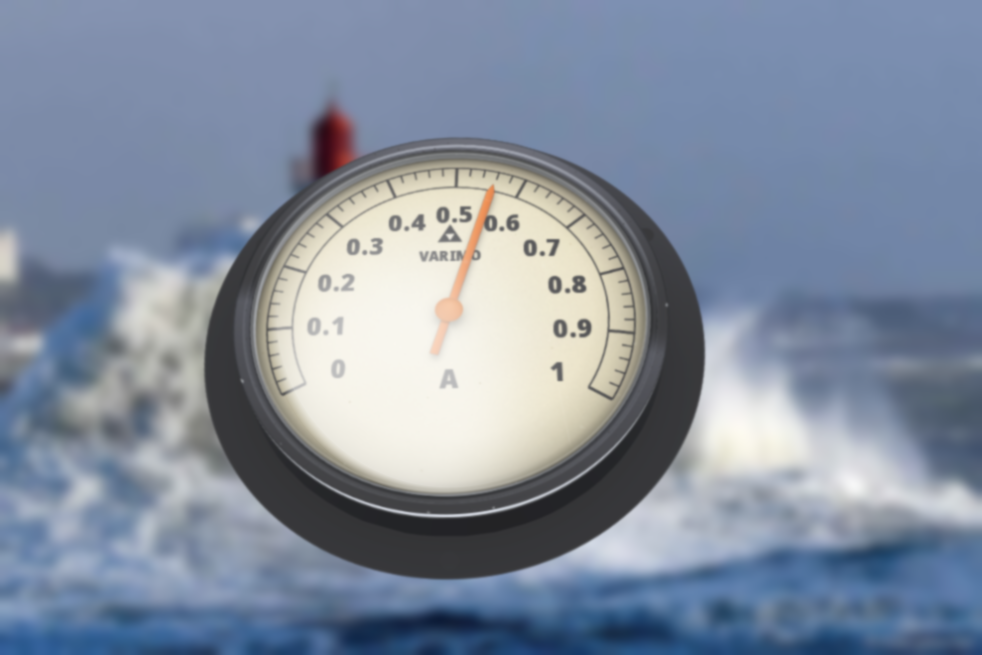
0.56
